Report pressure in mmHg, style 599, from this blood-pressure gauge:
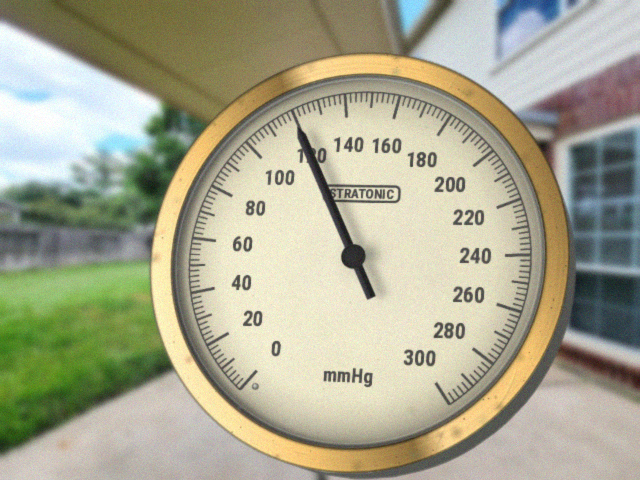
120
